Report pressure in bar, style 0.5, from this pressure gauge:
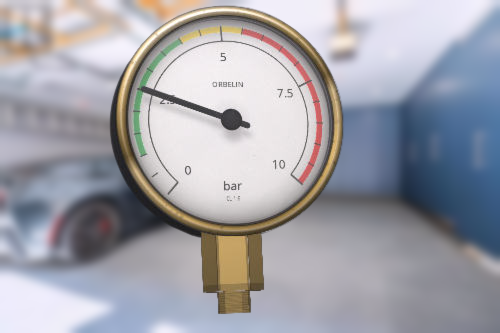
2.5
